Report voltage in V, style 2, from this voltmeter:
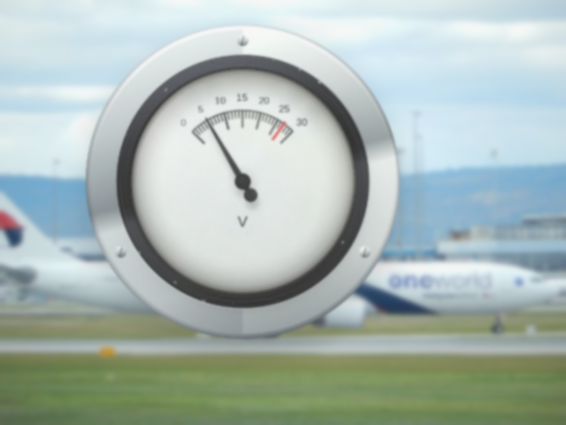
5
